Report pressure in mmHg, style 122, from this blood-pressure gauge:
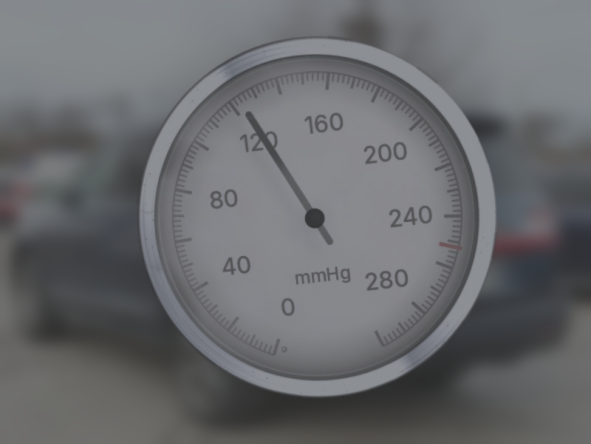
124
